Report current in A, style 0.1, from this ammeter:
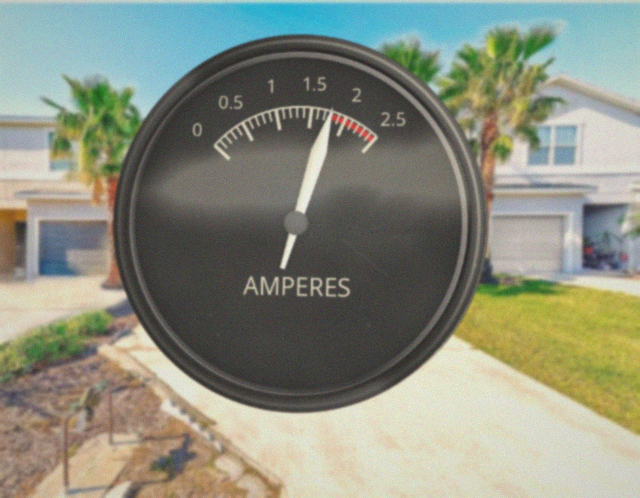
1.8
